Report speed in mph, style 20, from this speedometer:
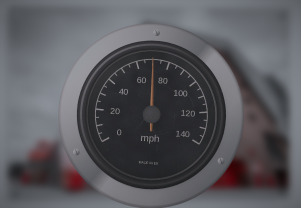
70
